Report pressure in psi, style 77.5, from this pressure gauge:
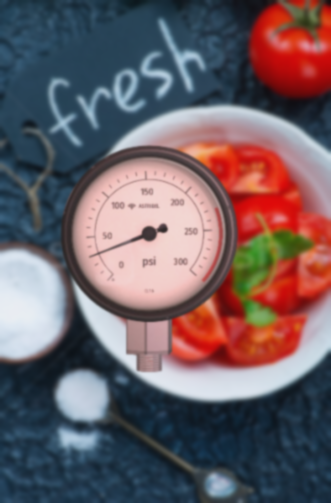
30
